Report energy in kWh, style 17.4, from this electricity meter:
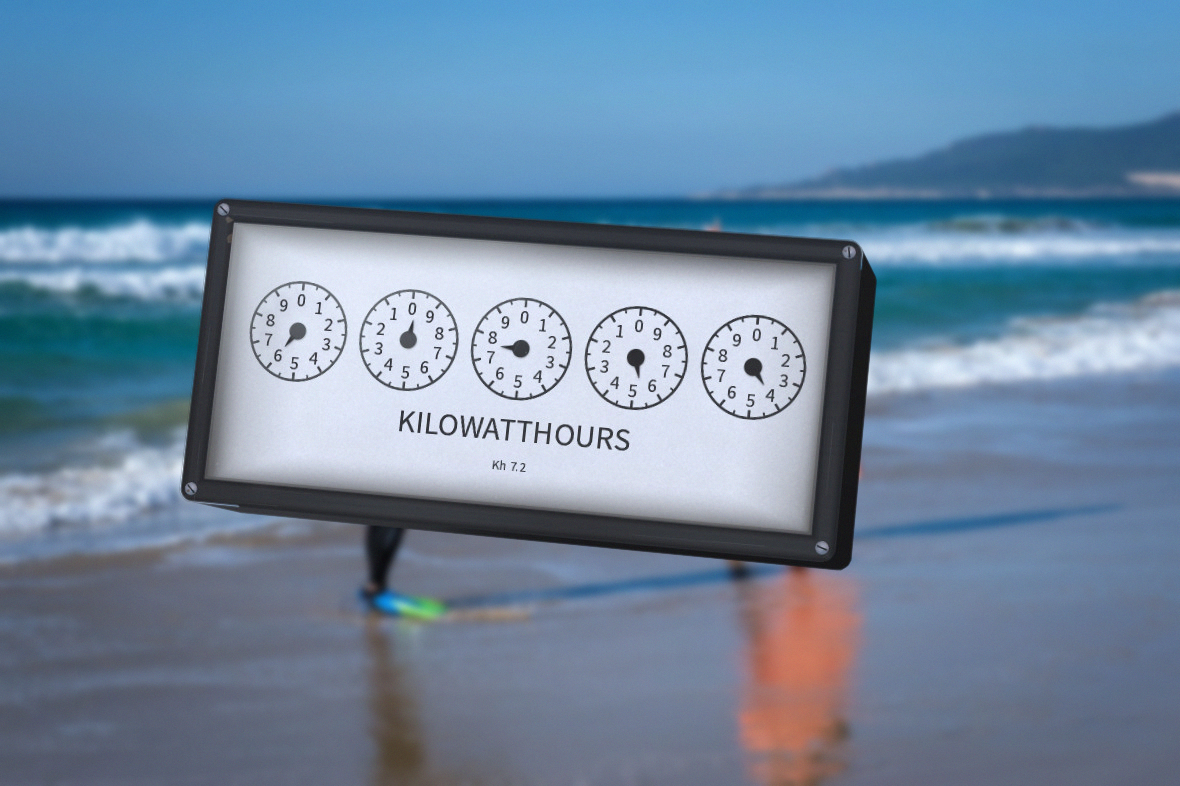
59754
